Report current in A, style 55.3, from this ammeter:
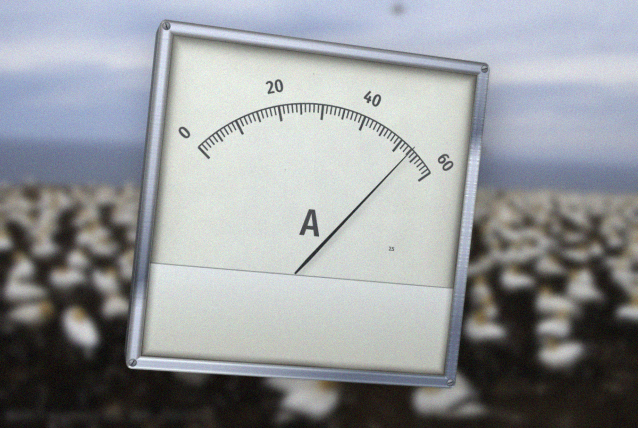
53
